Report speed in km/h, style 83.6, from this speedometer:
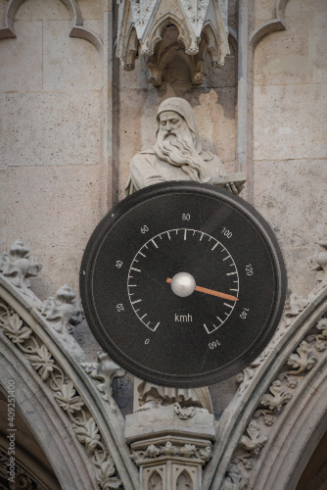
135
